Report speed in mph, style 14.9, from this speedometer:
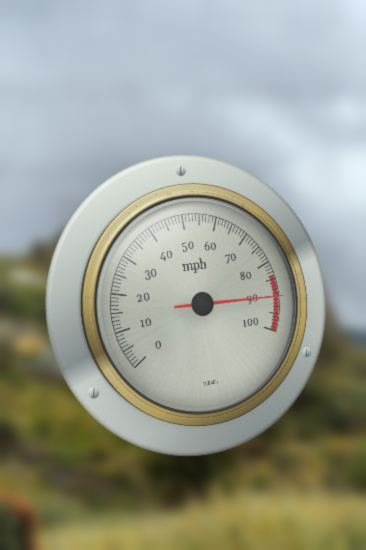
90
